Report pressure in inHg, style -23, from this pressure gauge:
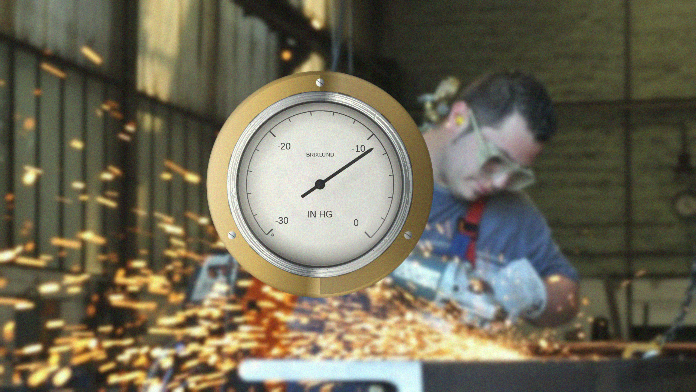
-9
